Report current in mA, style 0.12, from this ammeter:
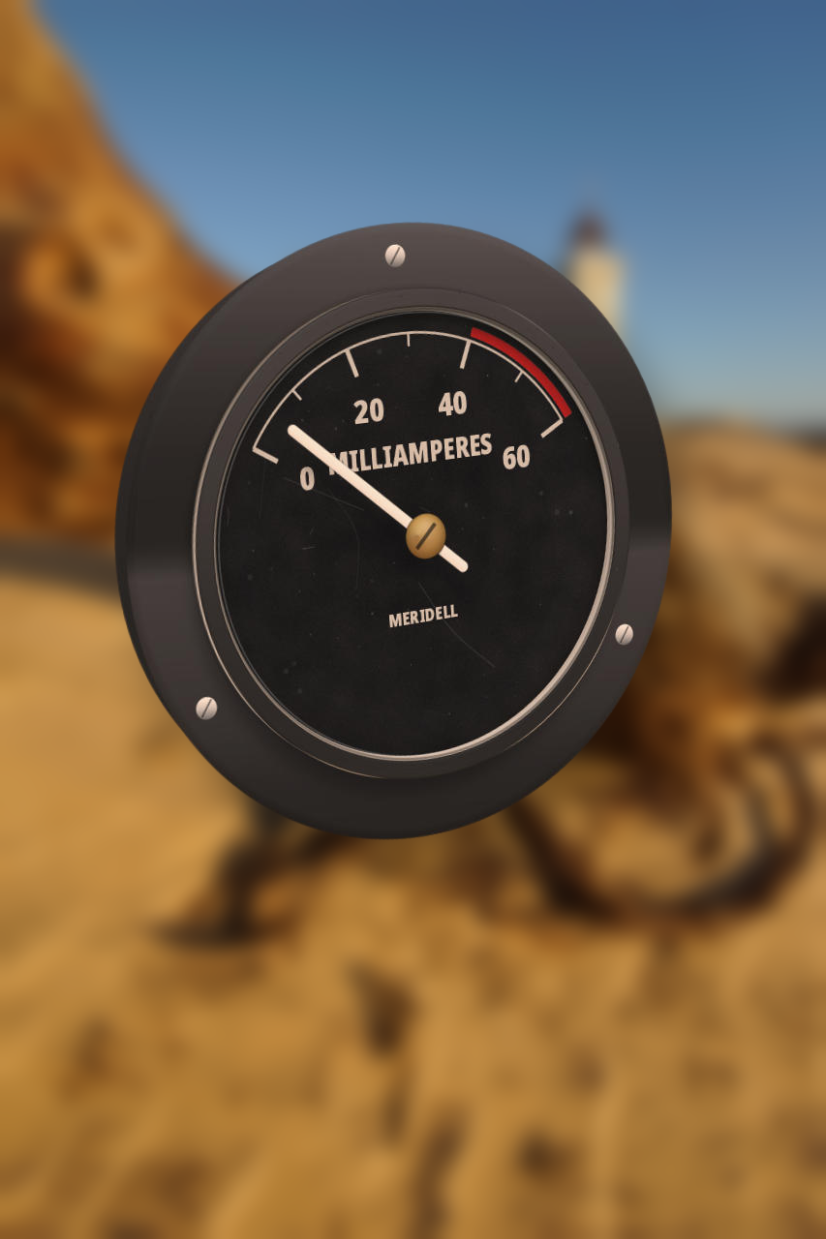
5
